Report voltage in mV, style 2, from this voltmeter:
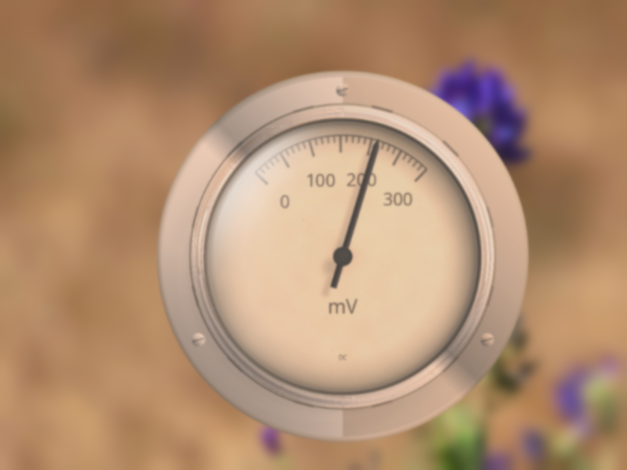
210
